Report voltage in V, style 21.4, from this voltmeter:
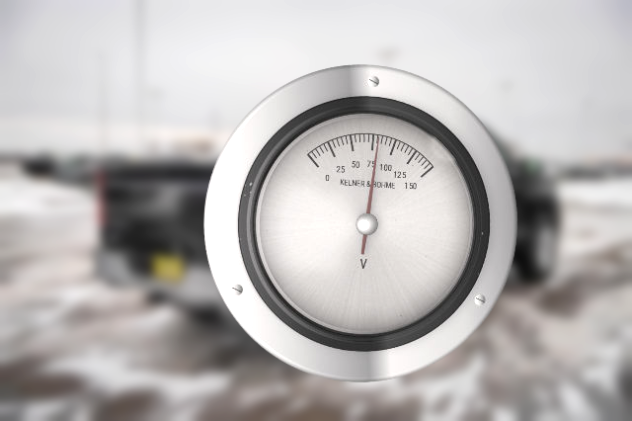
80
